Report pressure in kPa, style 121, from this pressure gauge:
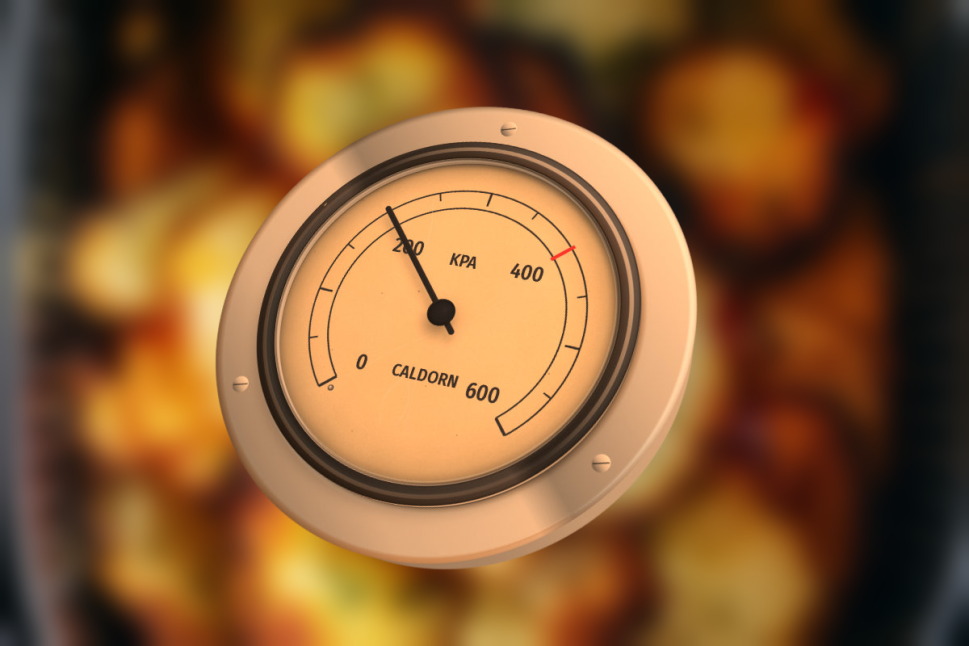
200
